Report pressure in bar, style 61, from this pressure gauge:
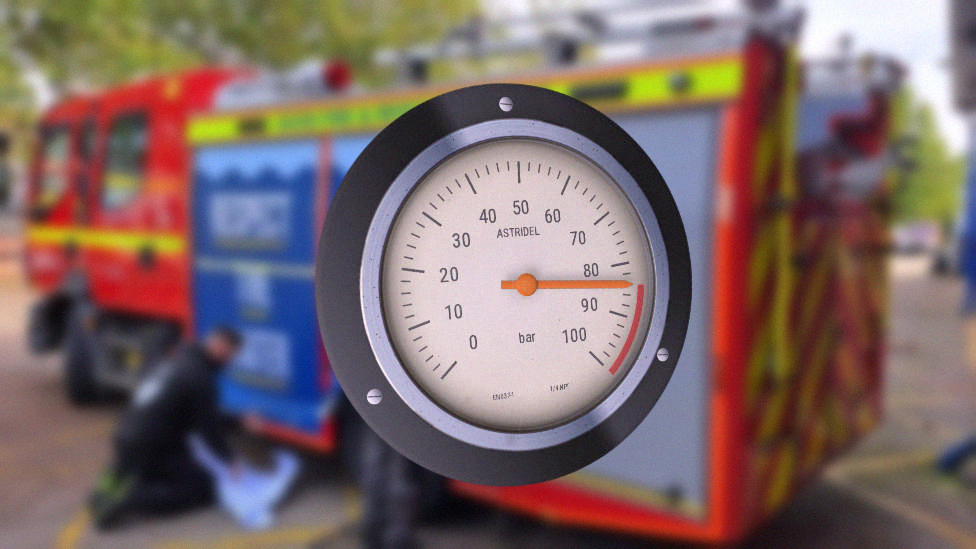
84
